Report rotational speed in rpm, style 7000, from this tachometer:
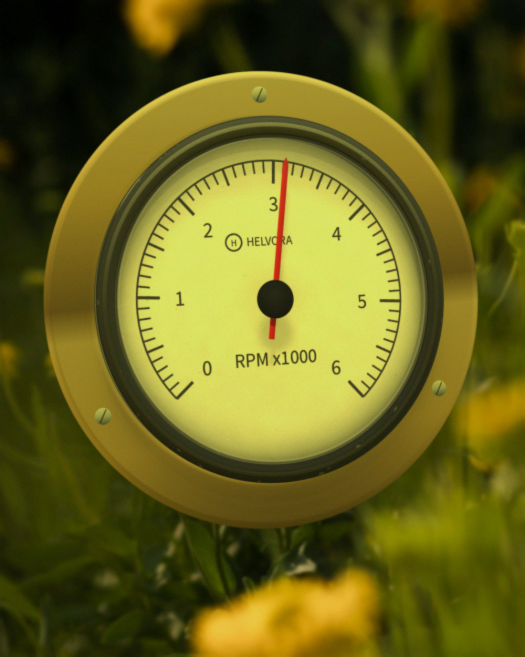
3100
